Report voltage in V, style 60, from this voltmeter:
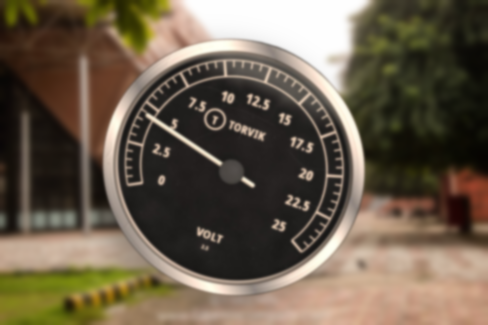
4.5
